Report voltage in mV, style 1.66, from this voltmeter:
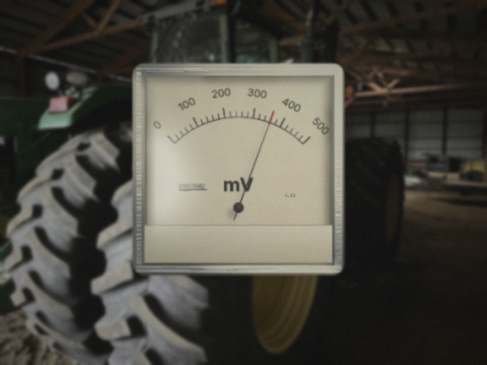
360
